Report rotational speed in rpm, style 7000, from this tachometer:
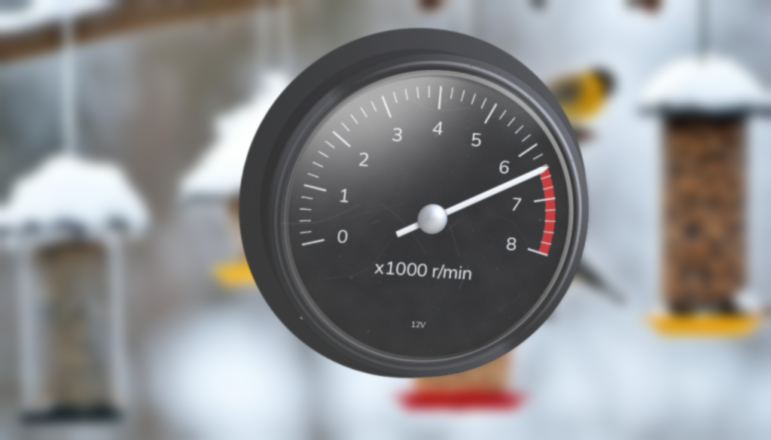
6400
